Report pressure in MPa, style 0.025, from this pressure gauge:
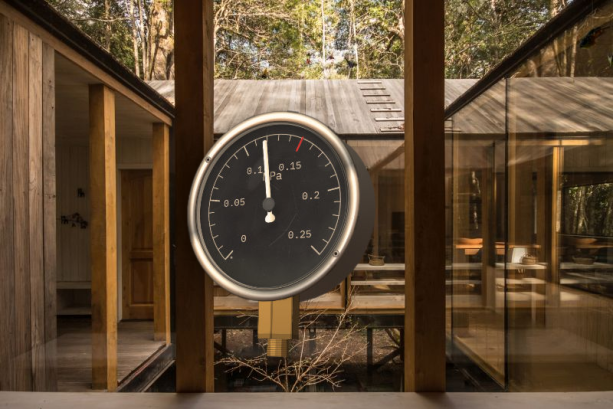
0.12
